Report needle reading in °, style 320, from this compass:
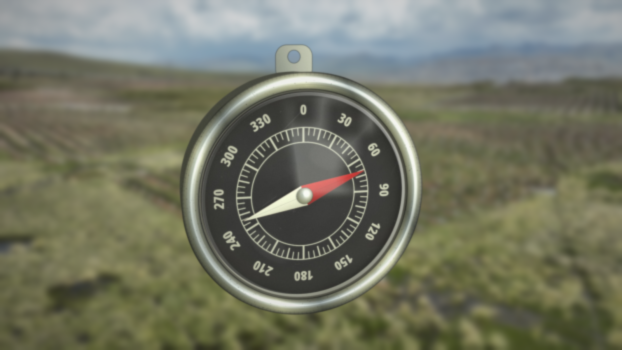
70
